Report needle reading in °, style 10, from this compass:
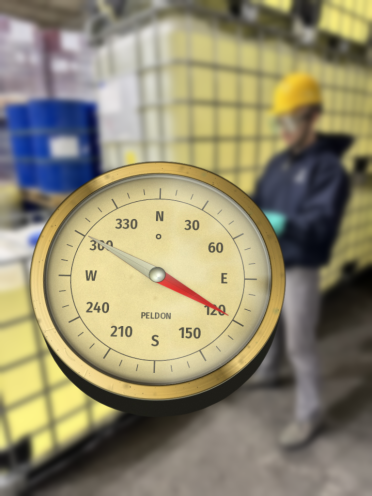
120
